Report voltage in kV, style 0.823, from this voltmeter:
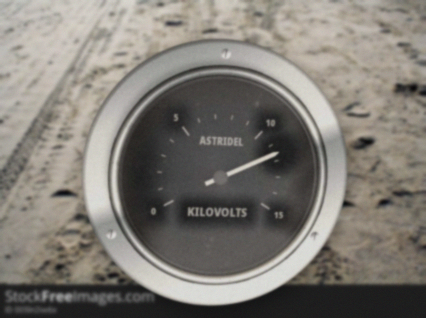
11.5
